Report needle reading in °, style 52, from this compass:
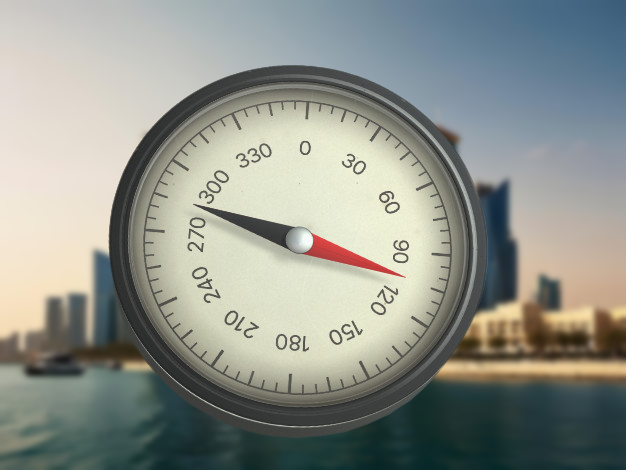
105
